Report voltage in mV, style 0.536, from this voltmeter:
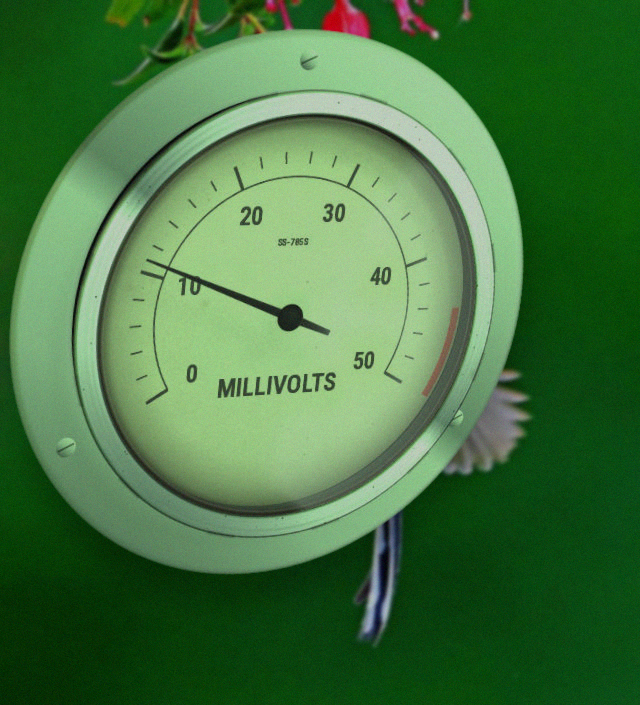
11
